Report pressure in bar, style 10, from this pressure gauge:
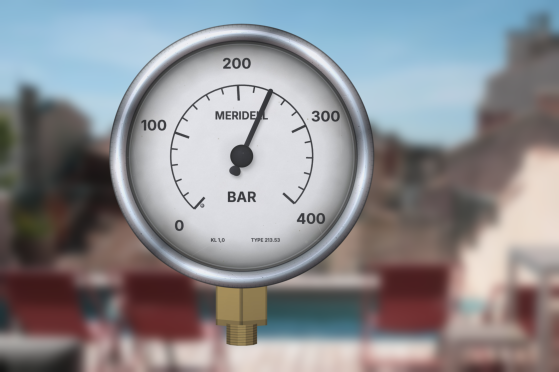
240
